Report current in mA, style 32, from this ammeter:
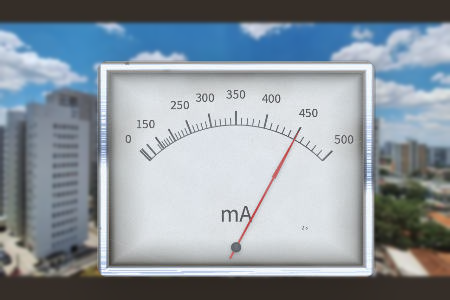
450
